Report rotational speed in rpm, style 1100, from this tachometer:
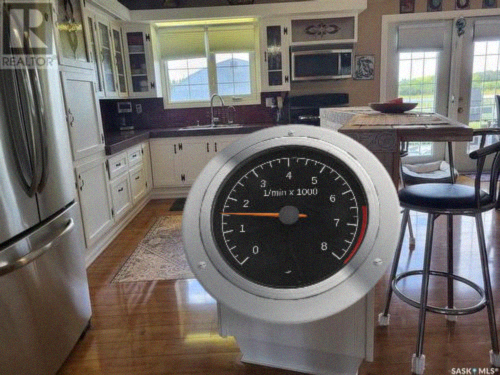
1500
